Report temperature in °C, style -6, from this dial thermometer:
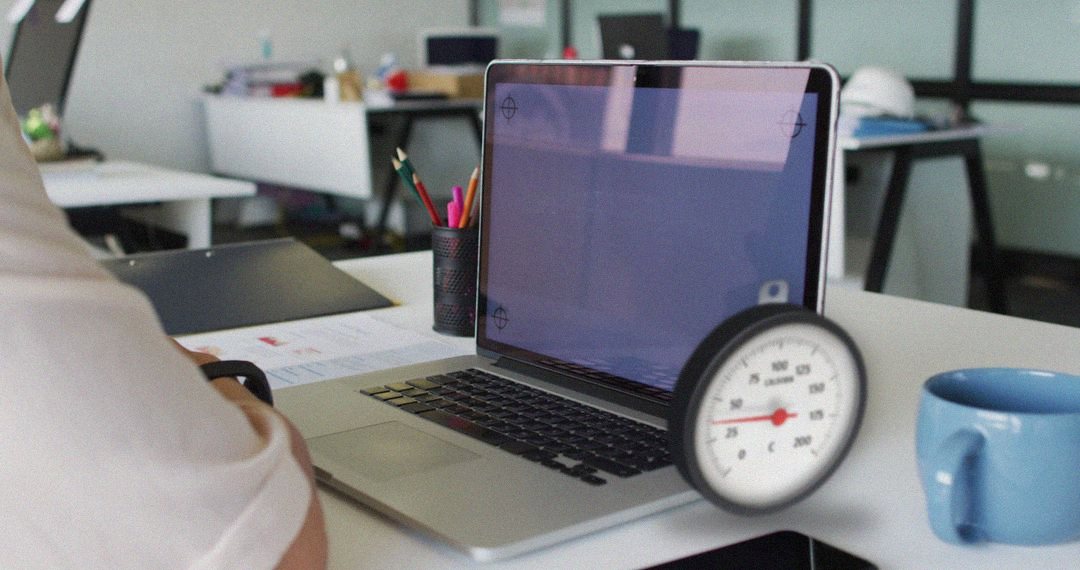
37.5
